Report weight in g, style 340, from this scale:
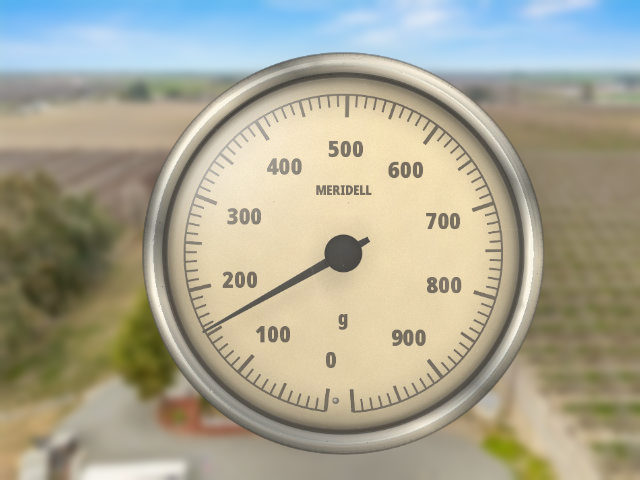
155
